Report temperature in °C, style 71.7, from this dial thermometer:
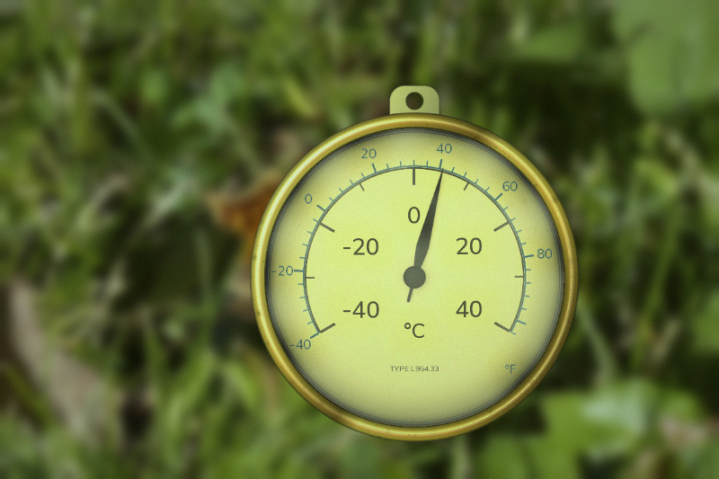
5
